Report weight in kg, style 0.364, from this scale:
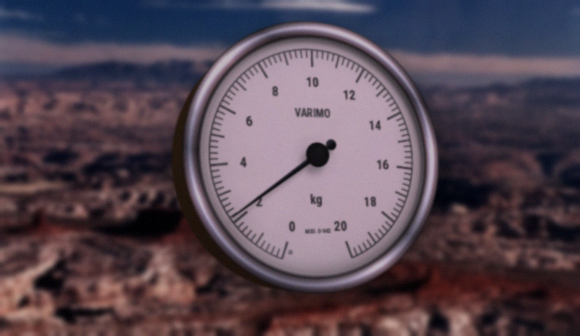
2.2
